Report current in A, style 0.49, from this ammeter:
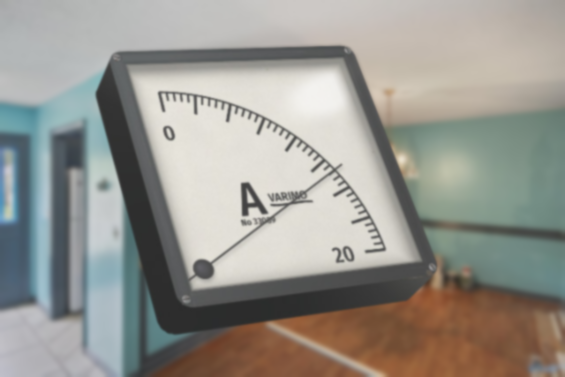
13.5
